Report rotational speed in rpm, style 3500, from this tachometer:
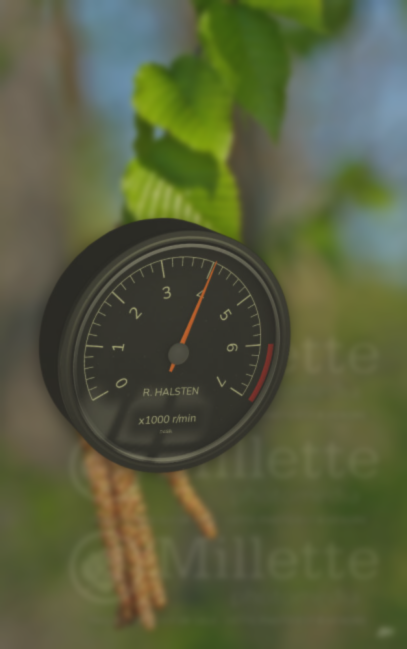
4000
